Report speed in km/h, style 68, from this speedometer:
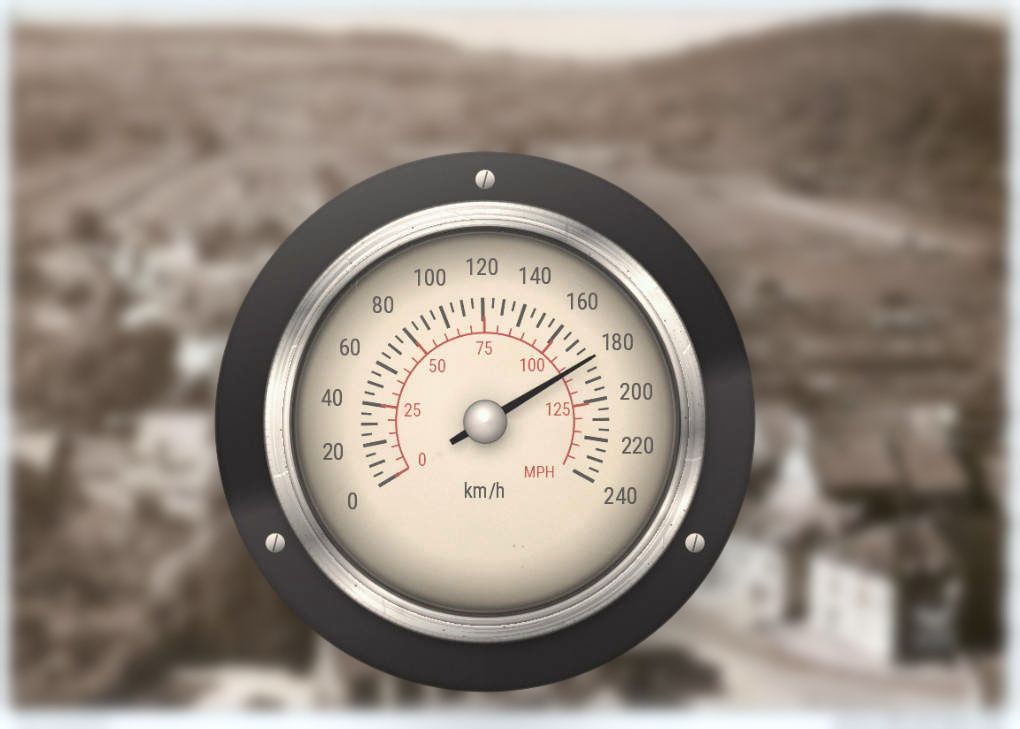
180
